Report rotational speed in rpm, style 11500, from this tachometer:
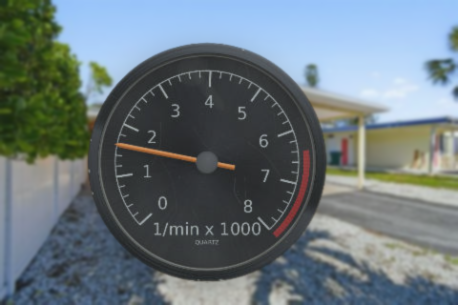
1600
